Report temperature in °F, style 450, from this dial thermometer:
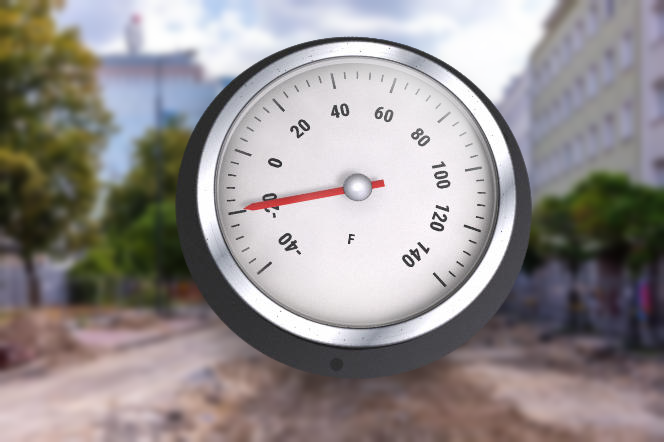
-20
